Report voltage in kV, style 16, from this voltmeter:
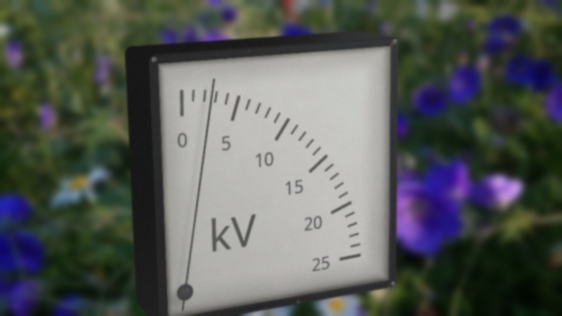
2.5
